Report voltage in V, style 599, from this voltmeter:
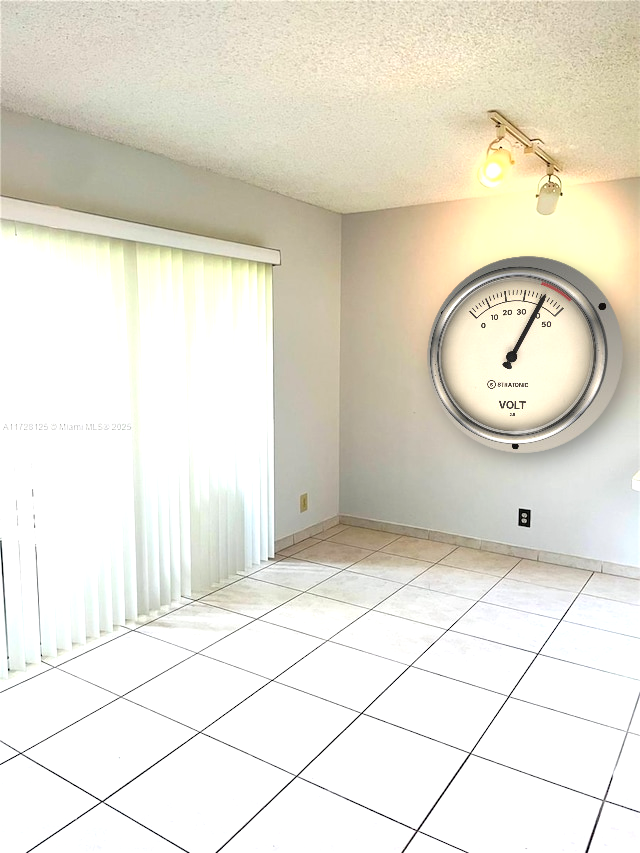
40
